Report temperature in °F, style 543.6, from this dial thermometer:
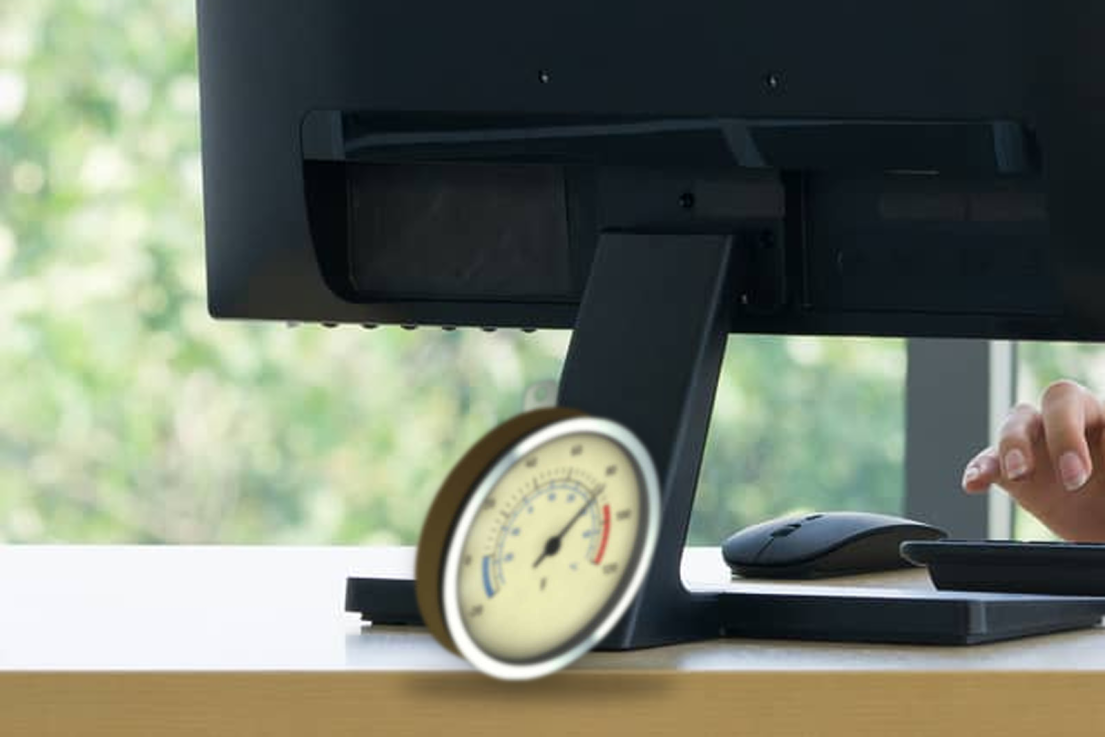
80
